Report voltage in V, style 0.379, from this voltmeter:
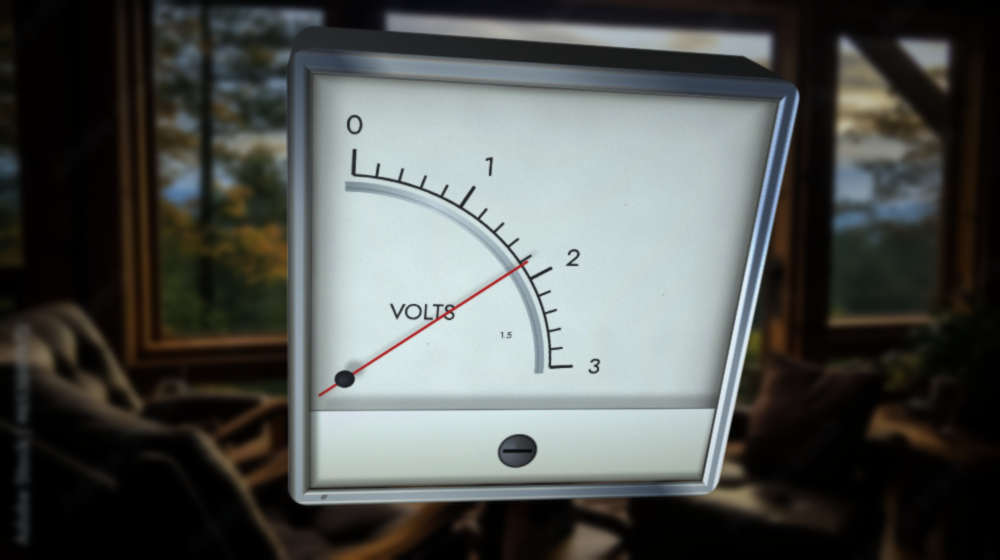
1.8
